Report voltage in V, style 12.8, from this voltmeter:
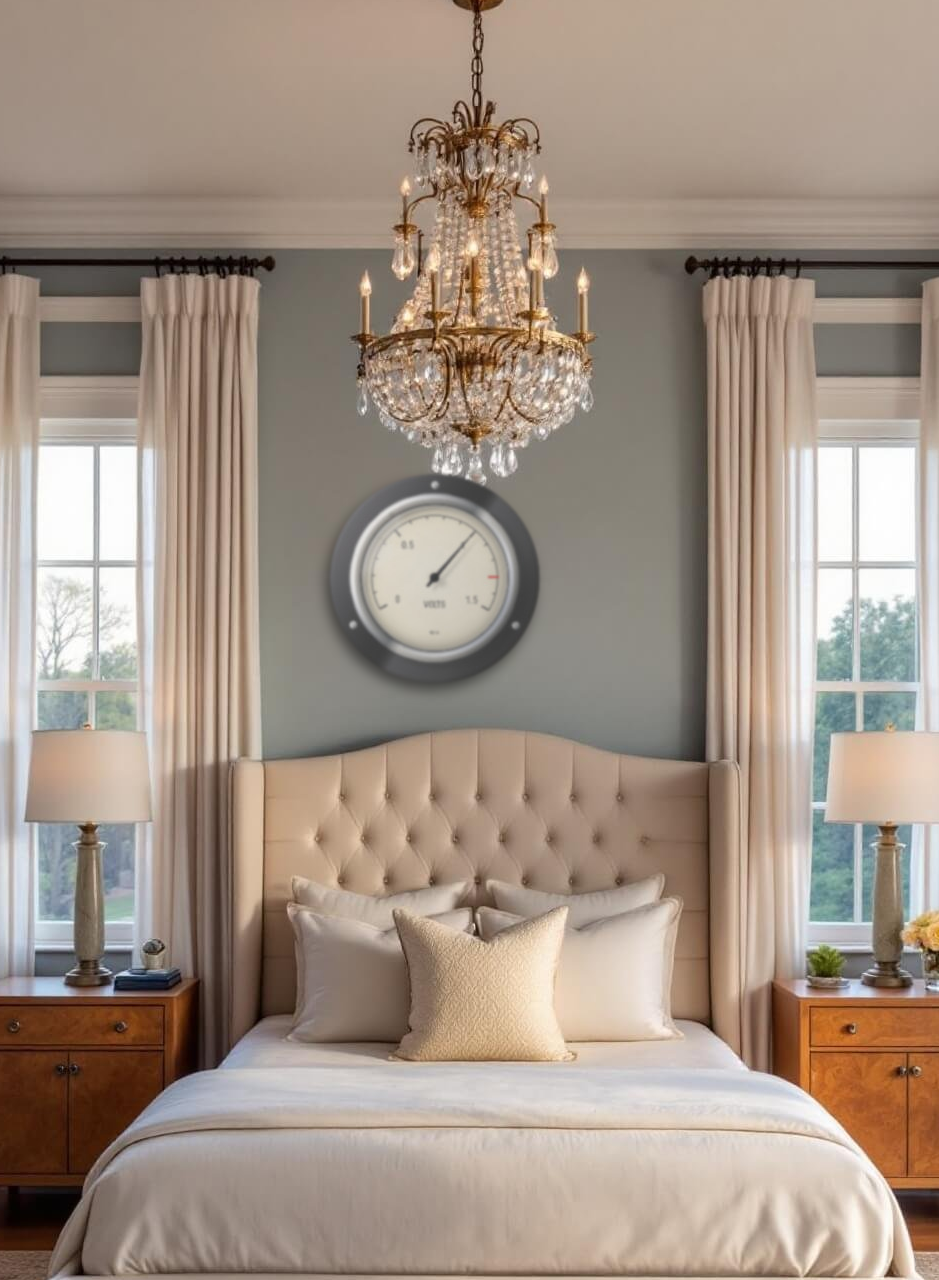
1
